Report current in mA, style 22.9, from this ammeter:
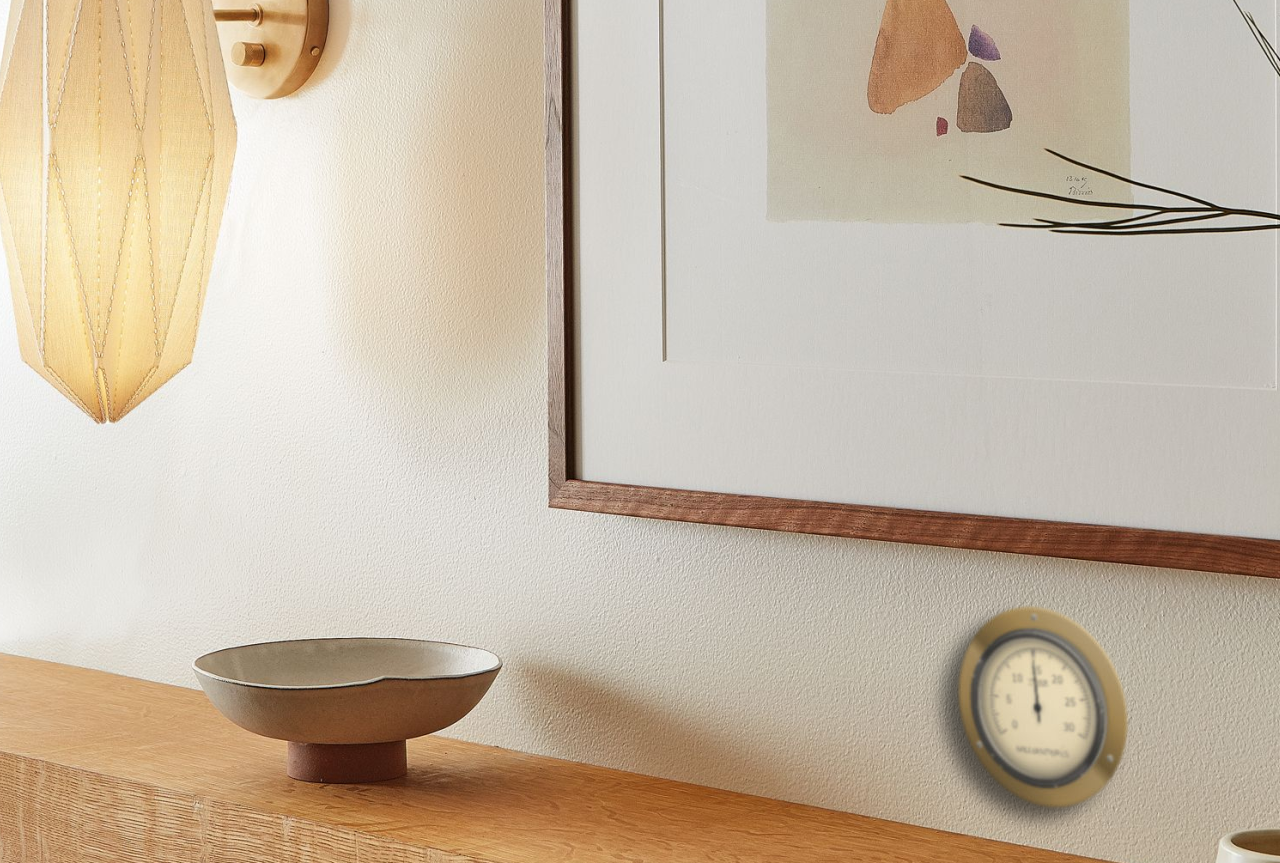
15
